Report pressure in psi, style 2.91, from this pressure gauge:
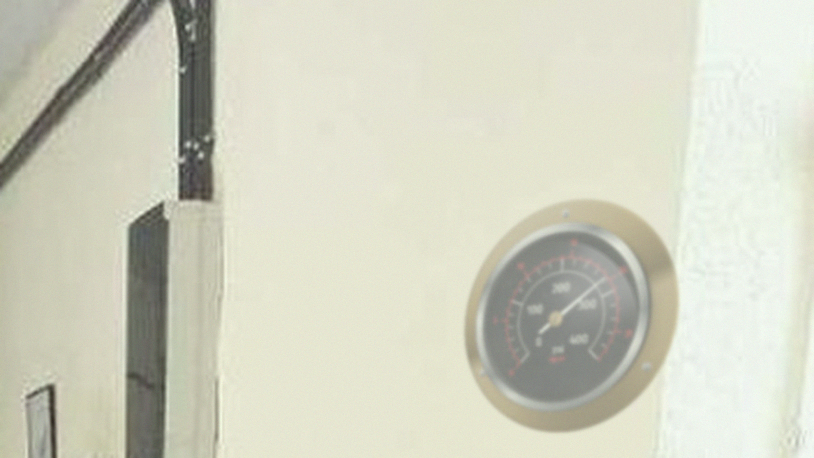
280
